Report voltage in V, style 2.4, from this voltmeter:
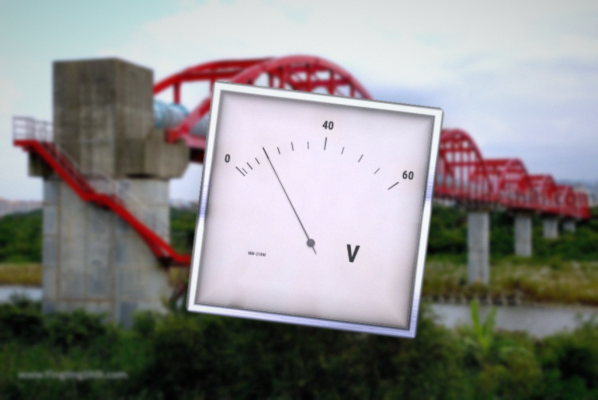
20
